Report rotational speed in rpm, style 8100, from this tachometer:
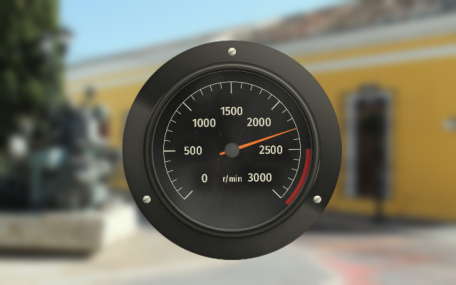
2300
